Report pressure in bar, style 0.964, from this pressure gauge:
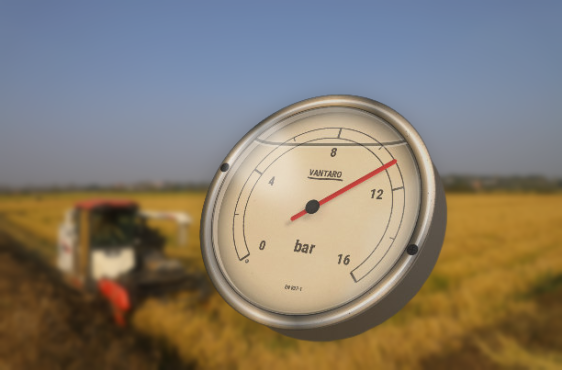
11
